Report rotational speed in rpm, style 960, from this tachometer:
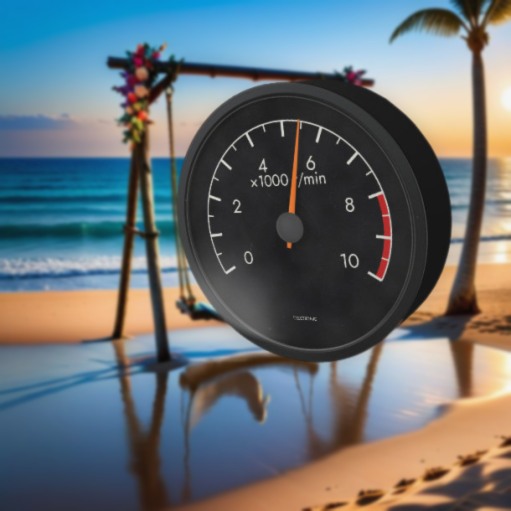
5500
